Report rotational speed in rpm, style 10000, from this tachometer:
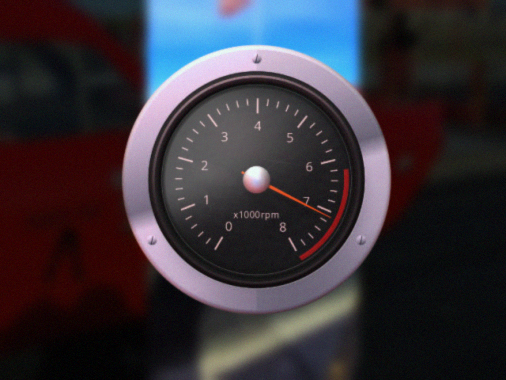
7100
